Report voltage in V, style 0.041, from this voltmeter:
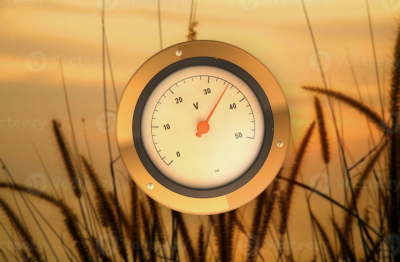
35
